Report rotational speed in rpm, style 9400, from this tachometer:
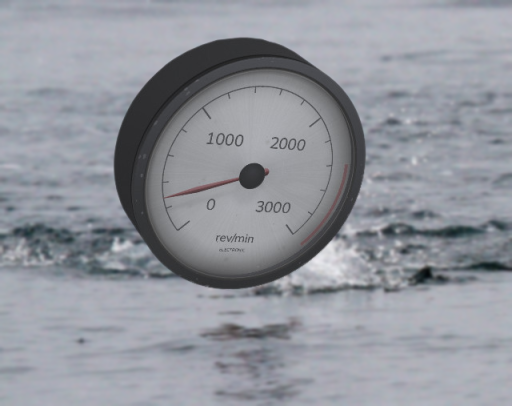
300
